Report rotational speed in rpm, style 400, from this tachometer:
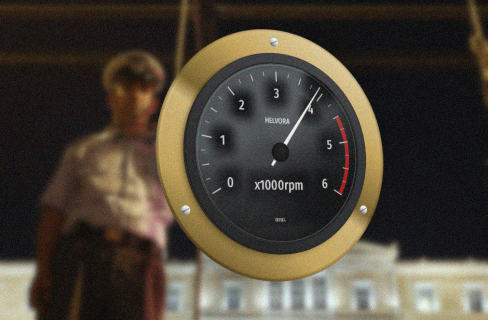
3875
